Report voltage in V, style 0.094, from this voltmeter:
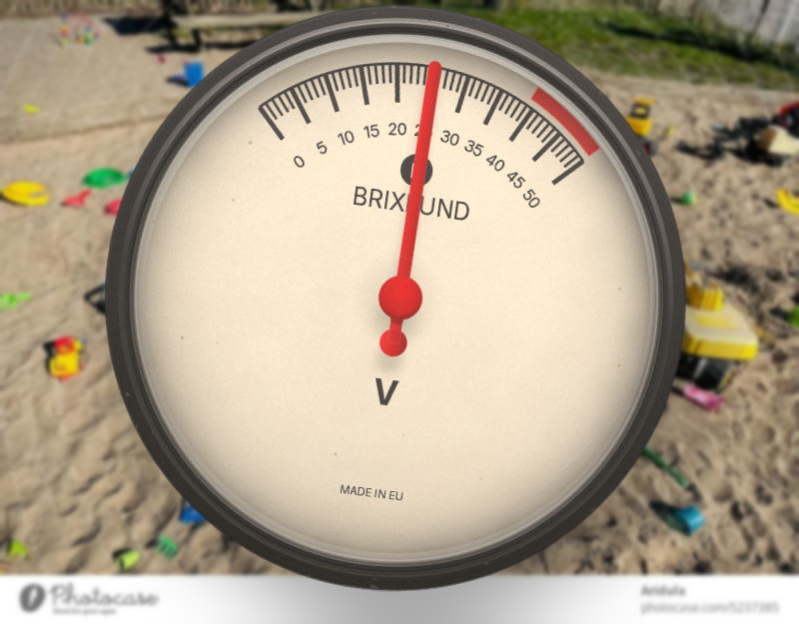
25
